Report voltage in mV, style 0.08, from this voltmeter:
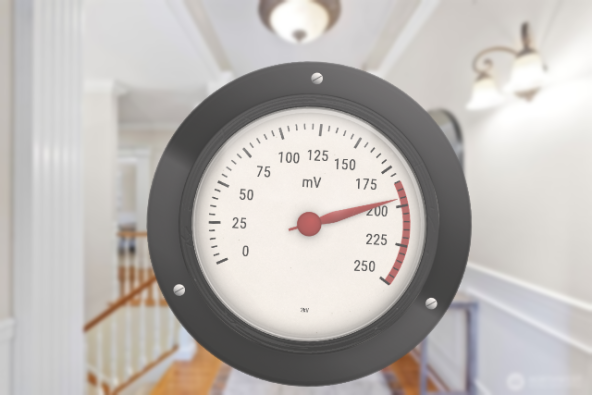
195
